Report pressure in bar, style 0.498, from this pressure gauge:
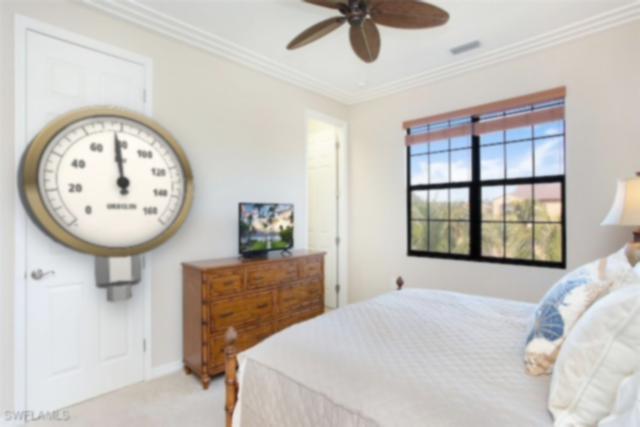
75
